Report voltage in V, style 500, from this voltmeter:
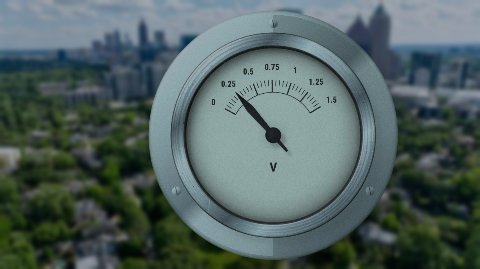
0.25
